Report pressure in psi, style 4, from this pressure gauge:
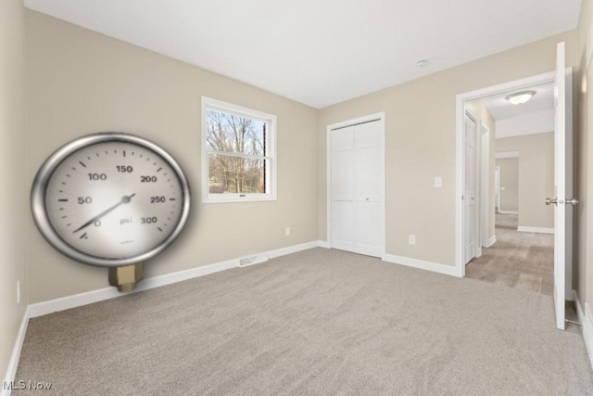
10
